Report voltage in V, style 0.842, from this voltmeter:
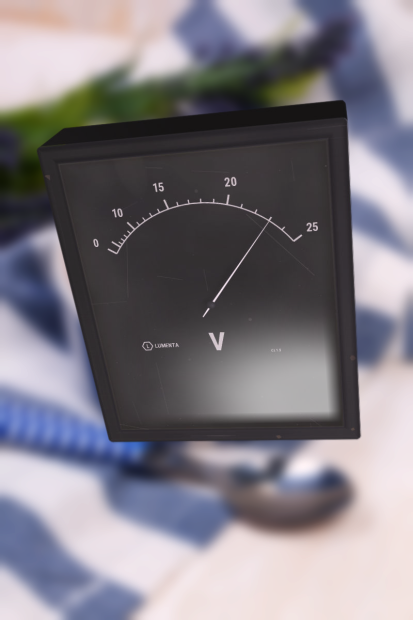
23
